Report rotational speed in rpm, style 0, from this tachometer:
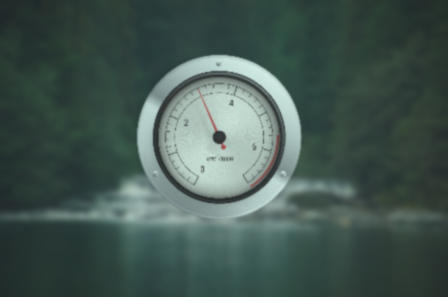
3000
